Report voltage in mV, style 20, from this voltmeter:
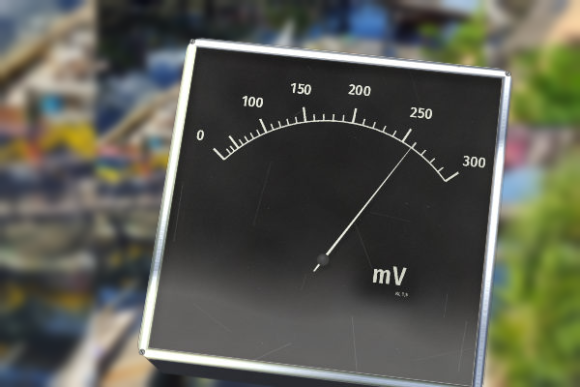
260
